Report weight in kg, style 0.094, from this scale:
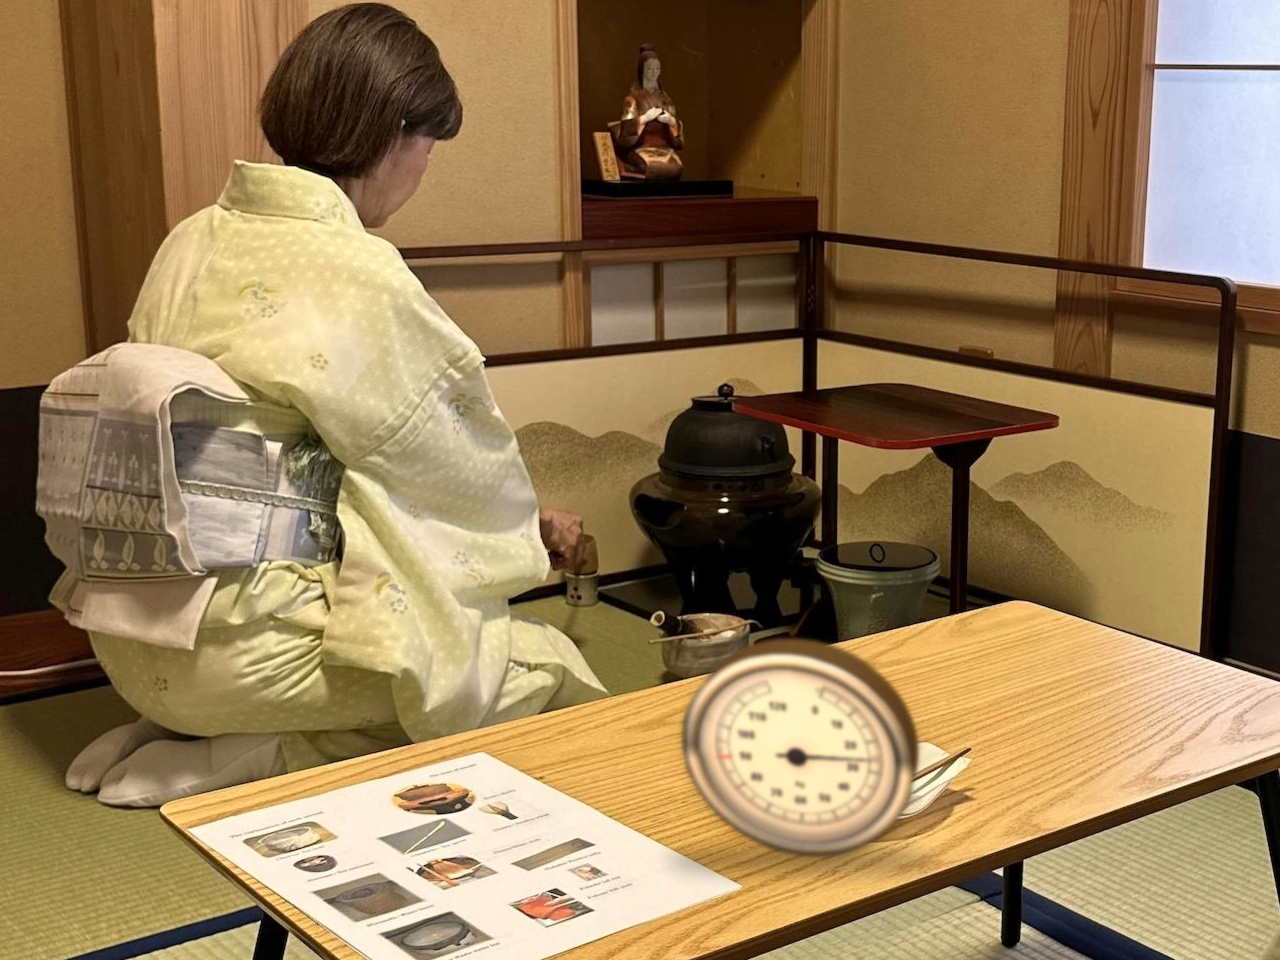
25
